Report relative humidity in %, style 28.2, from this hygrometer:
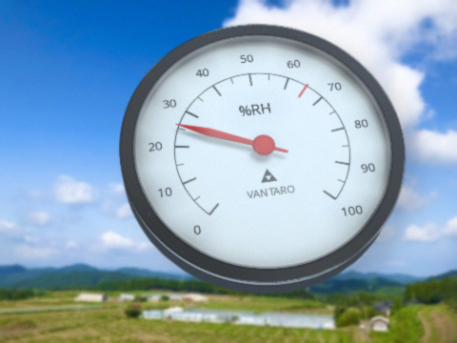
25
